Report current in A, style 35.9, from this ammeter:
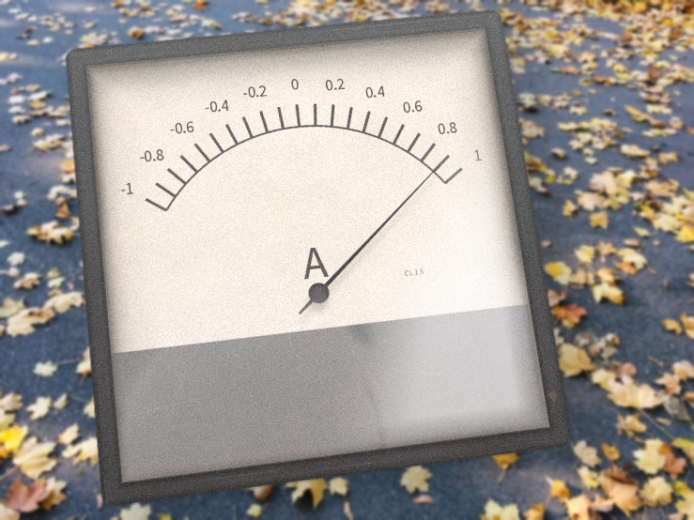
0.9
